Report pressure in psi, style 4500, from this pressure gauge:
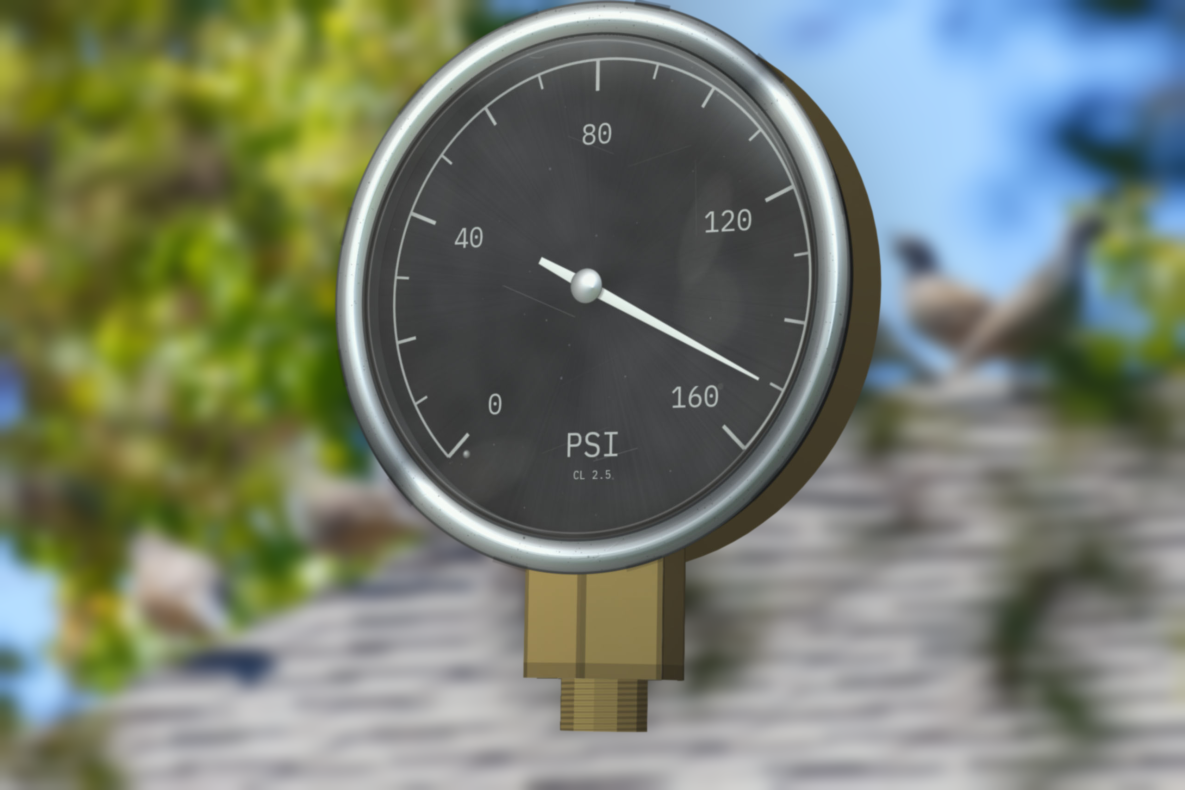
150
